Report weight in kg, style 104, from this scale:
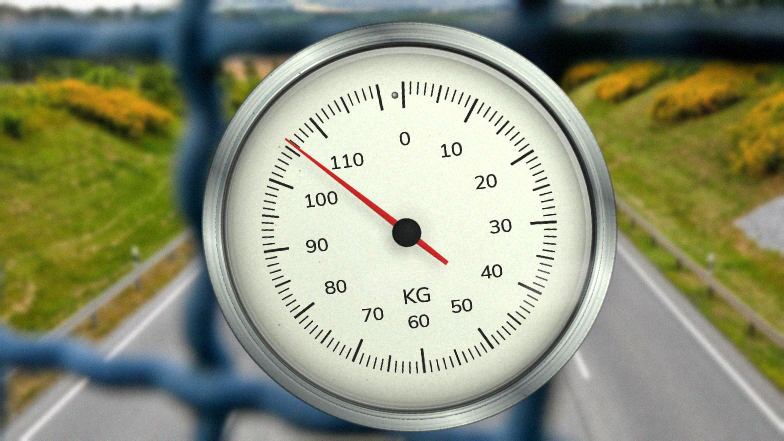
106
